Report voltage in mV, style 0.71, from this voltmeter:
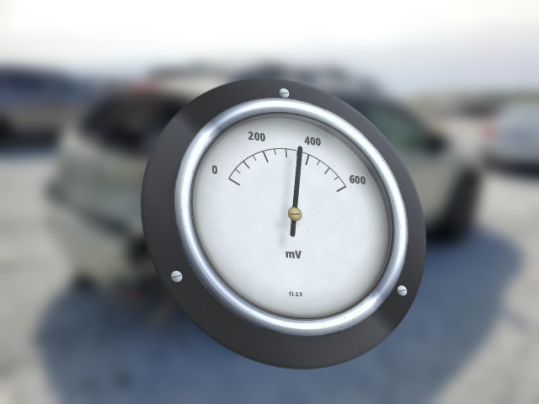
350
